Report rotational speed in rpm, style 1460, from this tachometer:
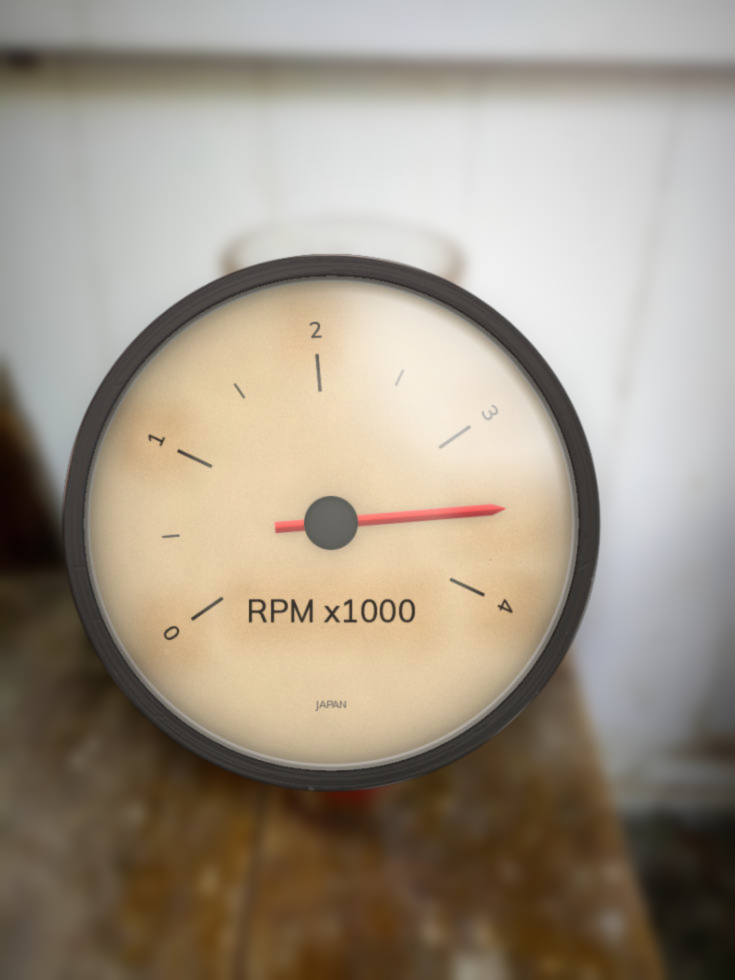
3500
